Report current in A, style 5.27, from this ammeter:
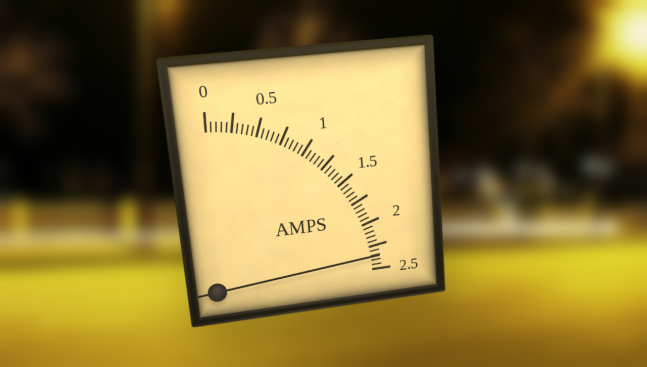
2.35
